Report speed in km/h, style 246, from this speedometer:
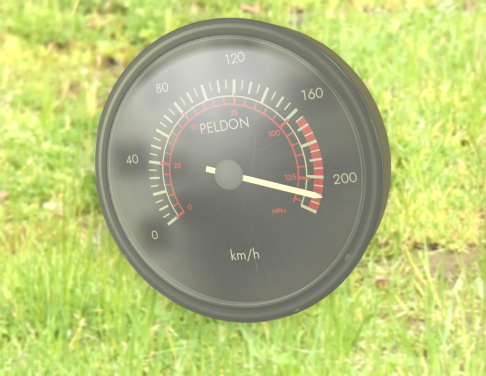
210
